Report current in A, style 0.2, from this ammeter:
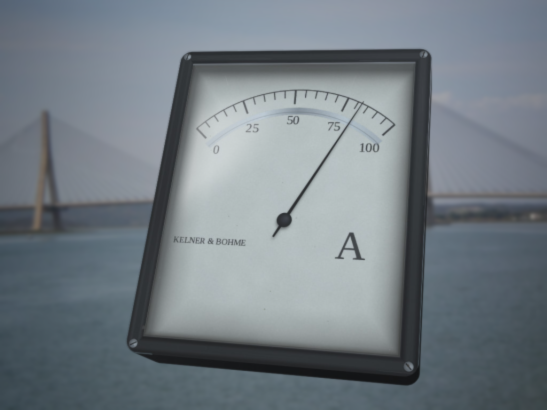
82.5
